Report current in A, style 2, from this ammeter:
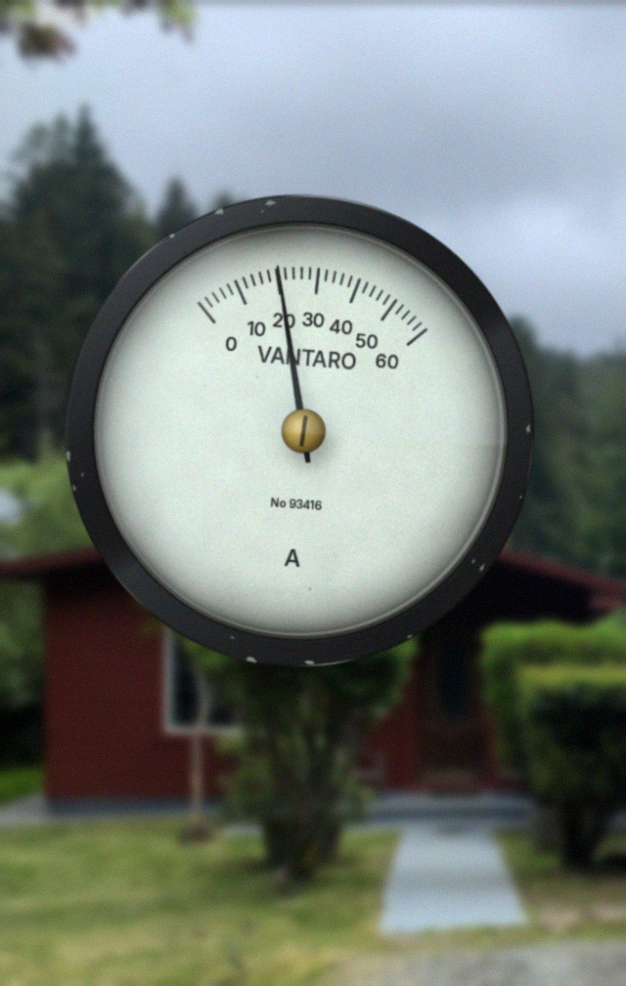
20
